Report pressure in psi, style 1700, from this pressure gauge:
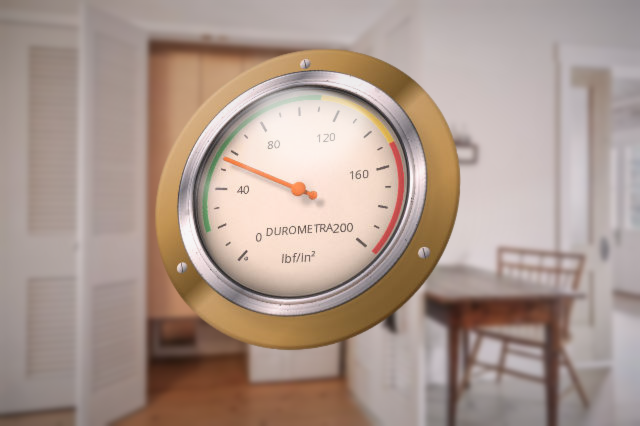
55
